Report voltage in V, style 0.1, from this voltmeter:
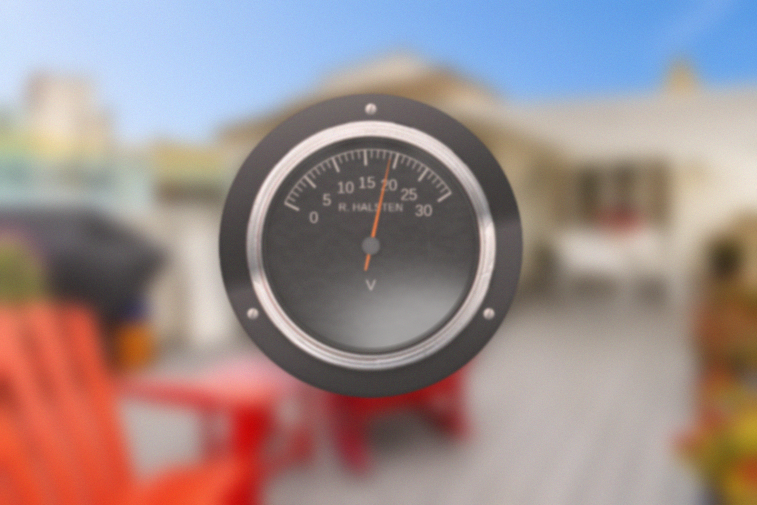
19
